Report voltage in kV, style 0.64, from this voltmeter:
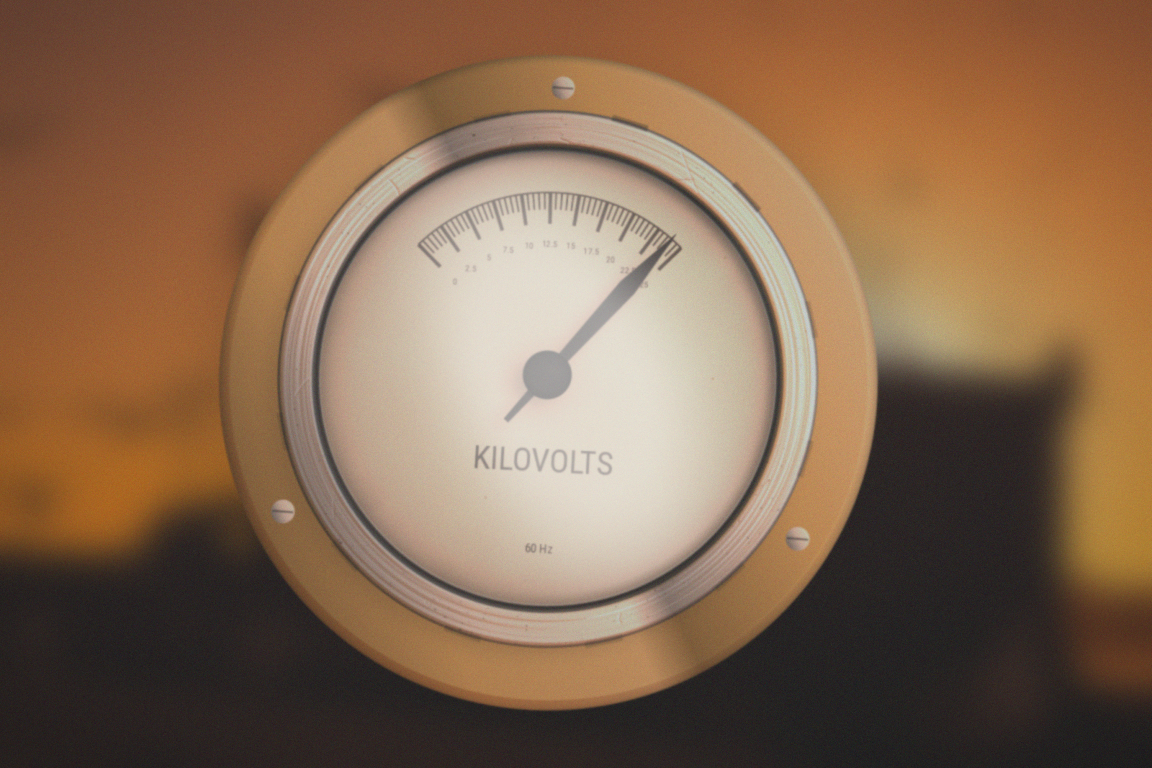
24
